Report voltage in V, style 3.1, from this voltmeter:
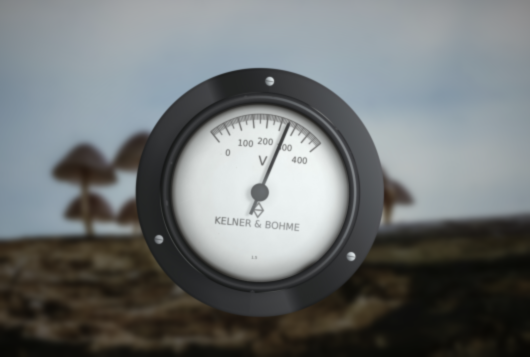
275
